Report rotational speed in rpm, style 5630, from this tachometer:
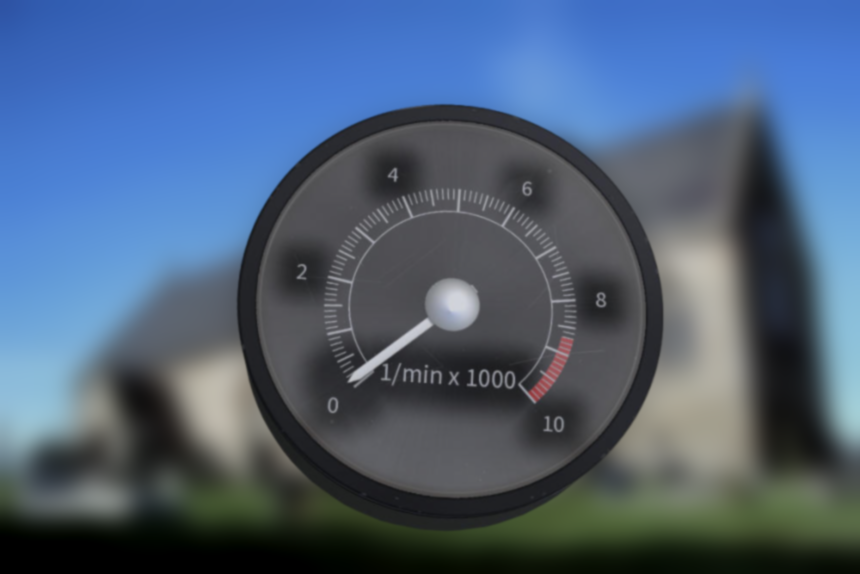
100
